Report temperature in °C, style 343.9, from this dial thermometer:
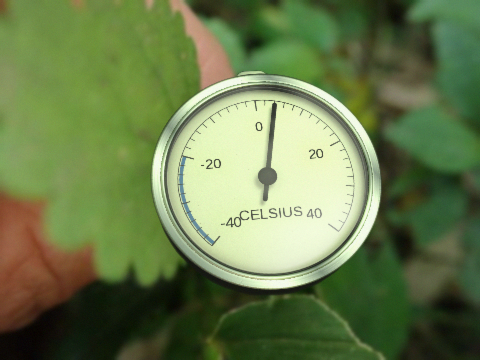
4
